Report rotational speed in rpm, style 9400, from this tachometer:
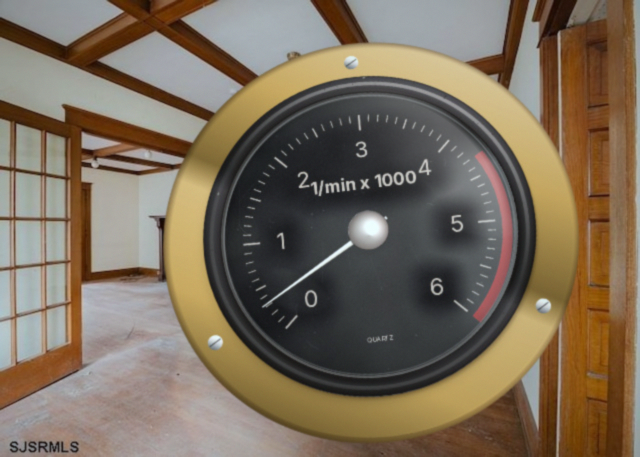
300
